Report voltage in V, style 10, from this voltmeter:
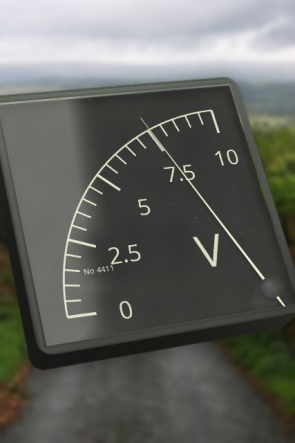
7.5
